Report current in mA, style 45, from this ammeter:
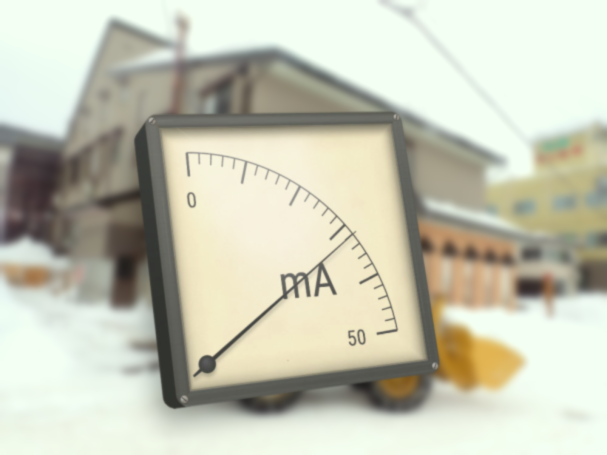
32
